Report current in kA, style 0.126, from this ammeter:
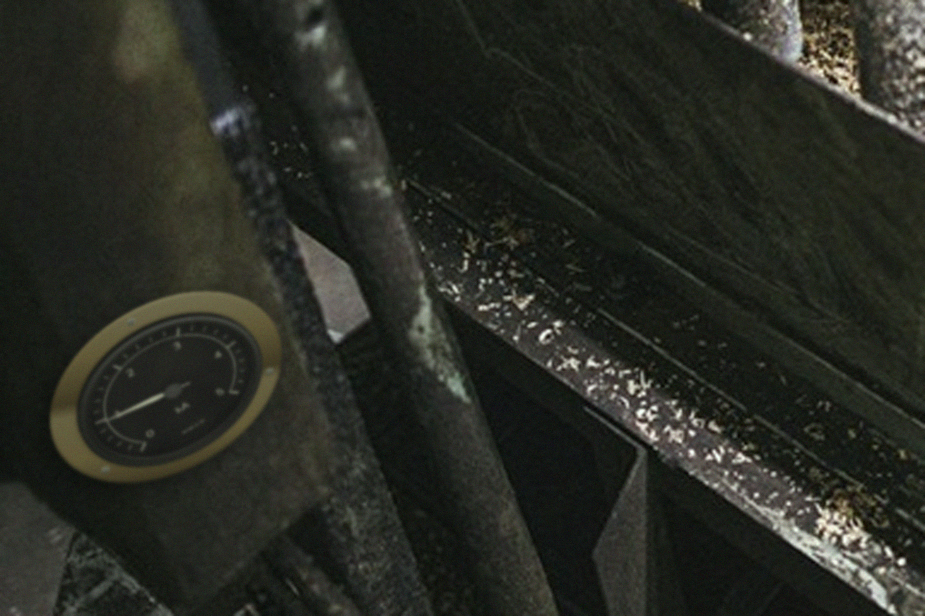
1
